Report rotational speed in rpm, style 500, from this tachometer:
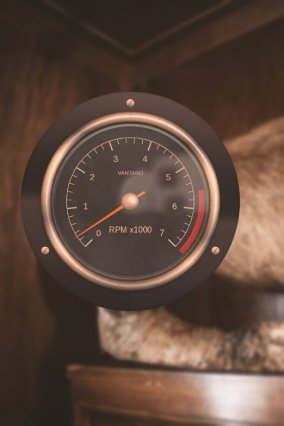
300
